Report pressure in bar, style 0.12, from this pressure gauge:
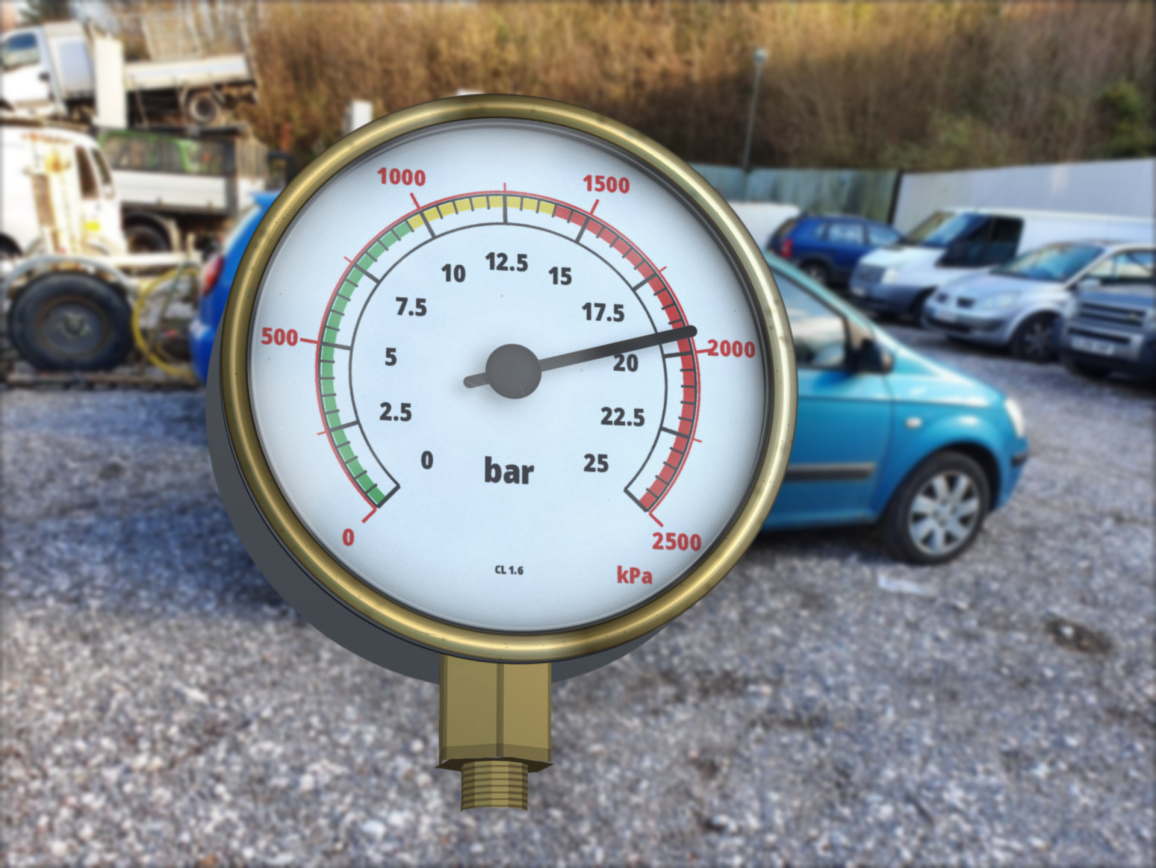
19.5
